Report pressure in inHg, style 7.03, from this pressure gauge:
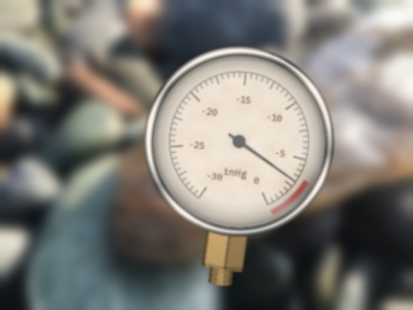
-3
